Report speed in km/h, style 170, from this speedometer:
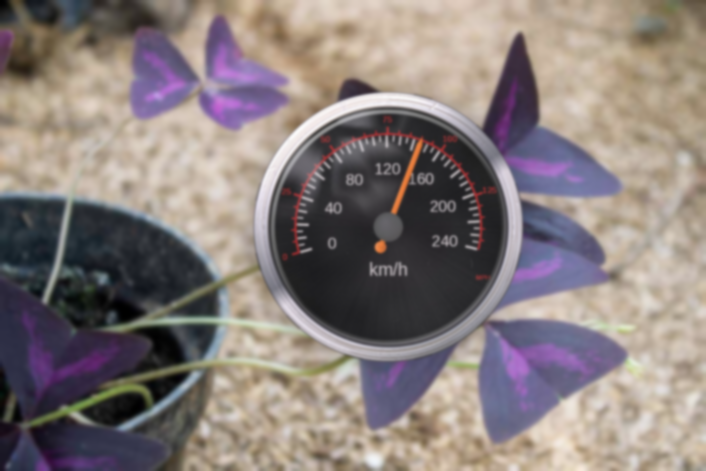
145
